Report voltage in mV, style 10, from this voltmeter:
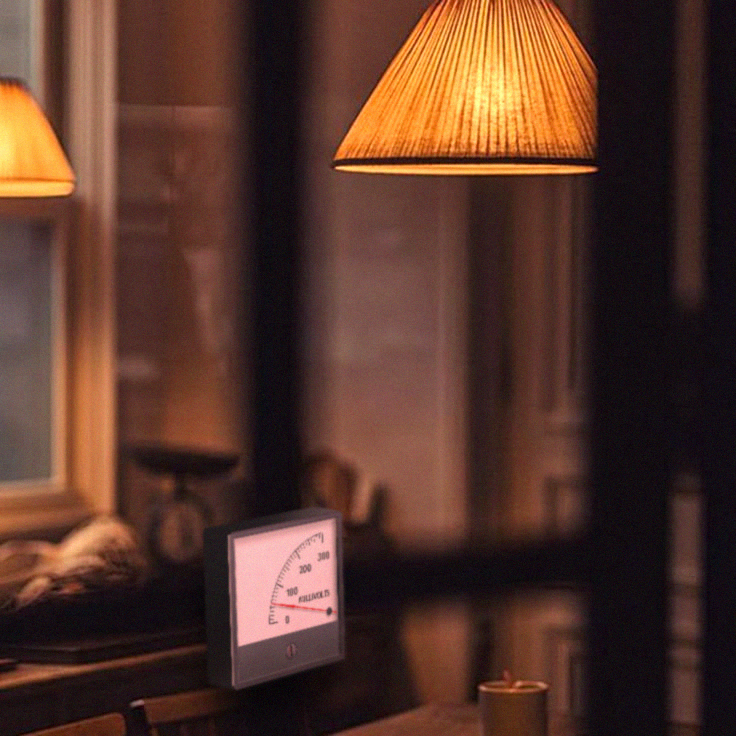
50
